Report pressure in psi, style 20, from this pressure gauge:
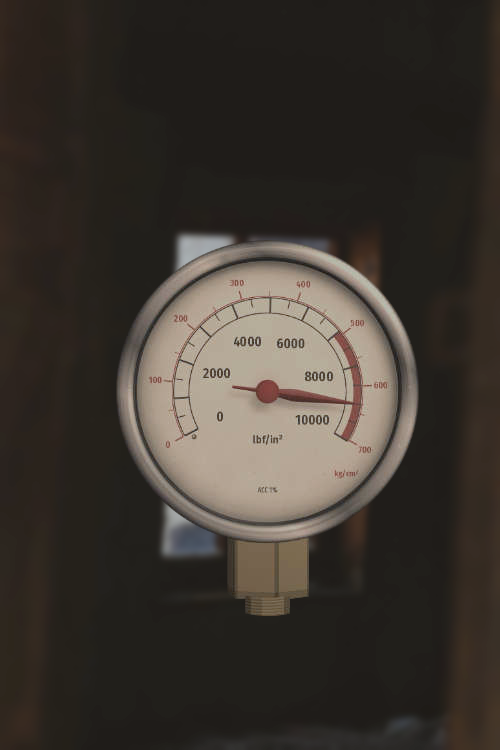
9000
